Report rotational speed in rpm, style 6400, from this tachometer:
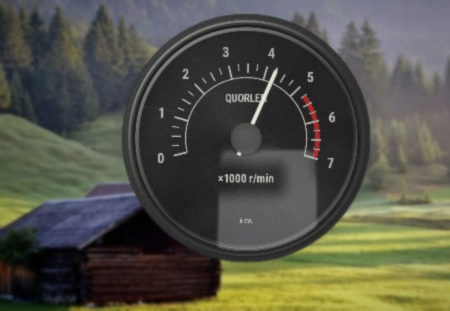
4250
